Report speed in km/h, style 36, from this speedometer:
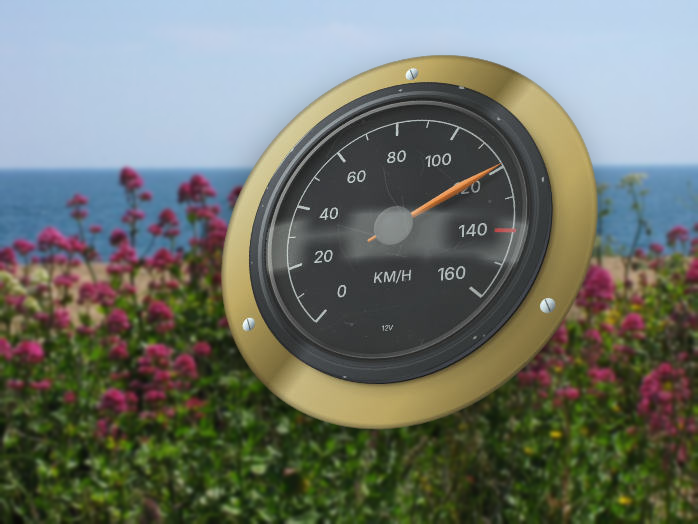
120
